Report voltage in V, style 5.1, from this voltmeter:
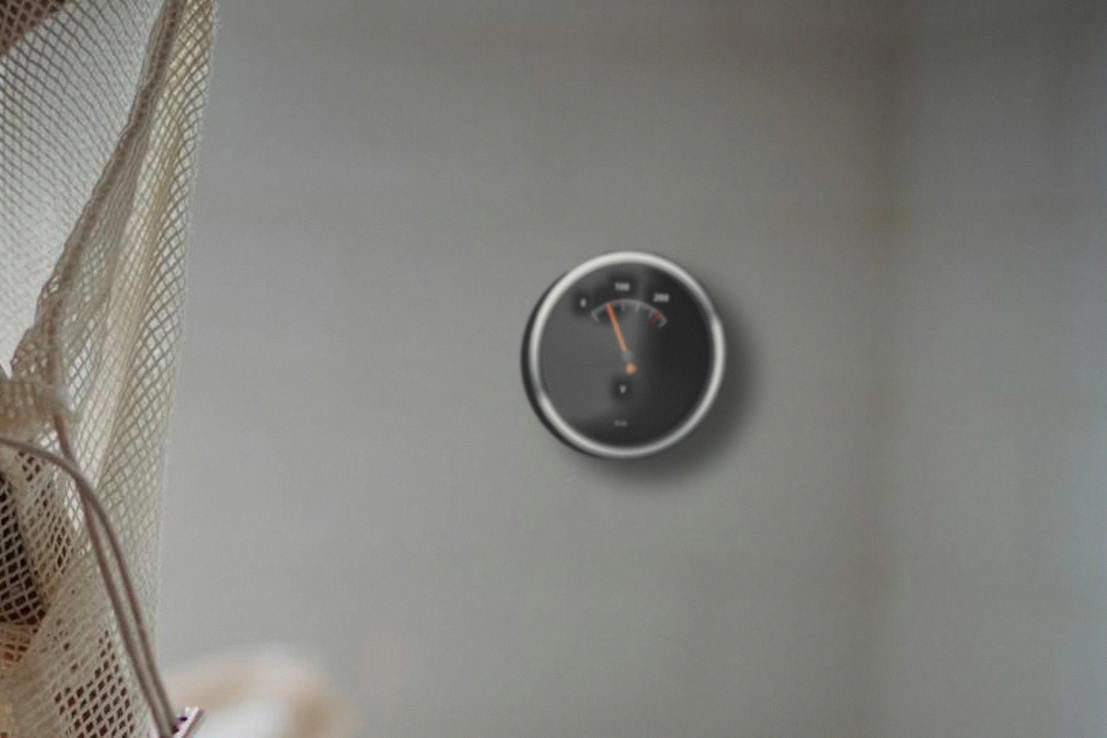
50
